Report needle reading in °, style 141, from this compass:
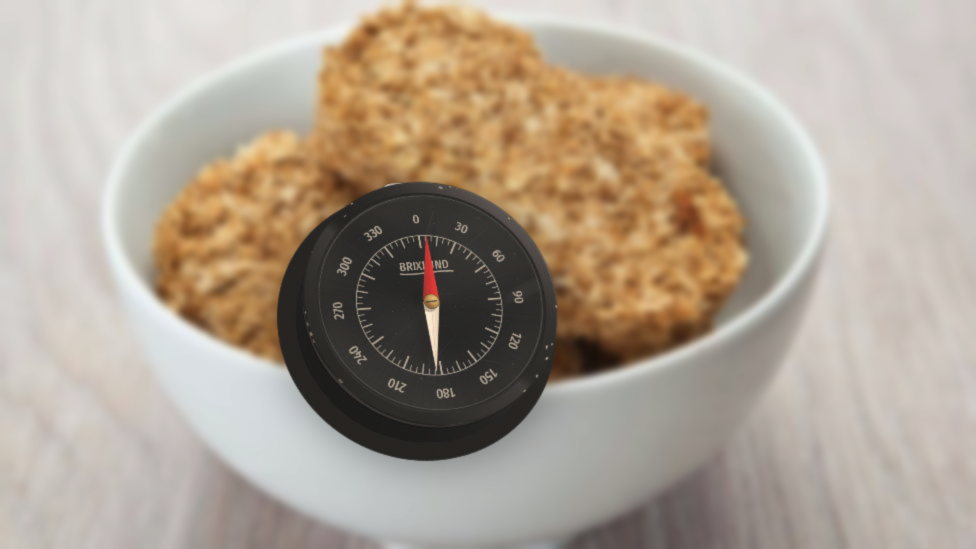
5
